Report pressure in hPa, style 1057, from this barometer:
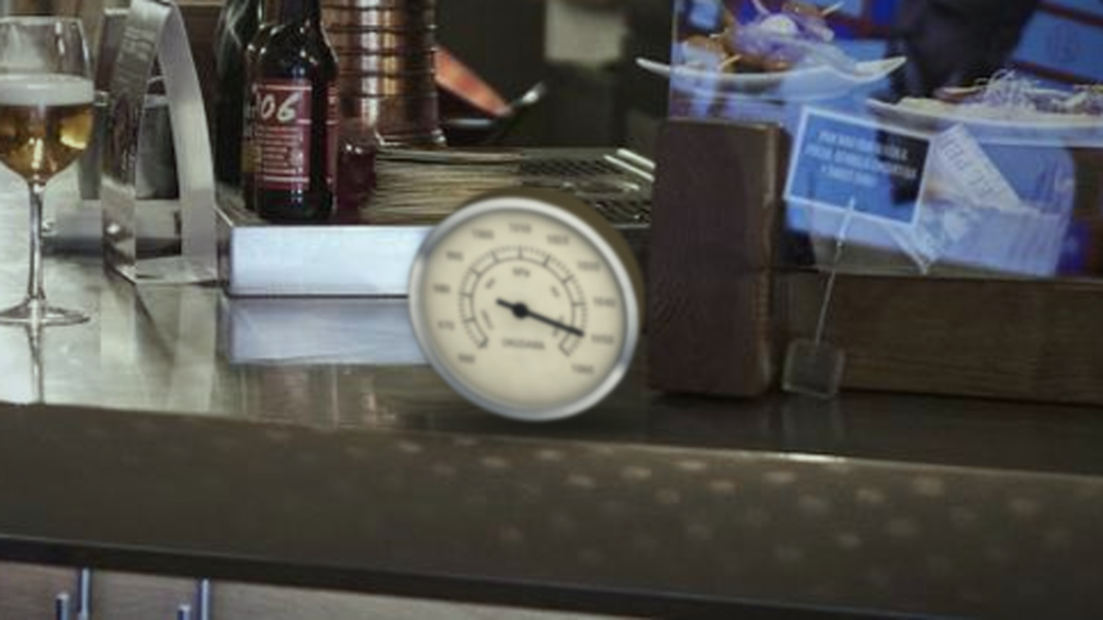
1050
